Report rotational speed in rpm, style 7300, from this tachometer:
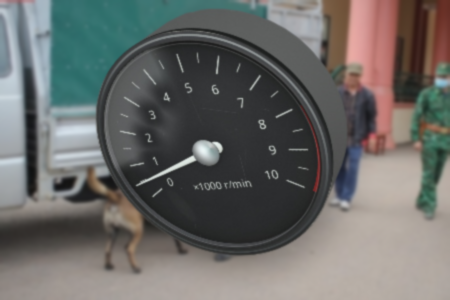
500
